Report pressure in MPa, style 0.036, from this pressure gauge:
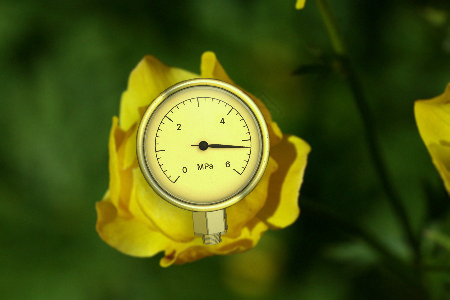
5.2
